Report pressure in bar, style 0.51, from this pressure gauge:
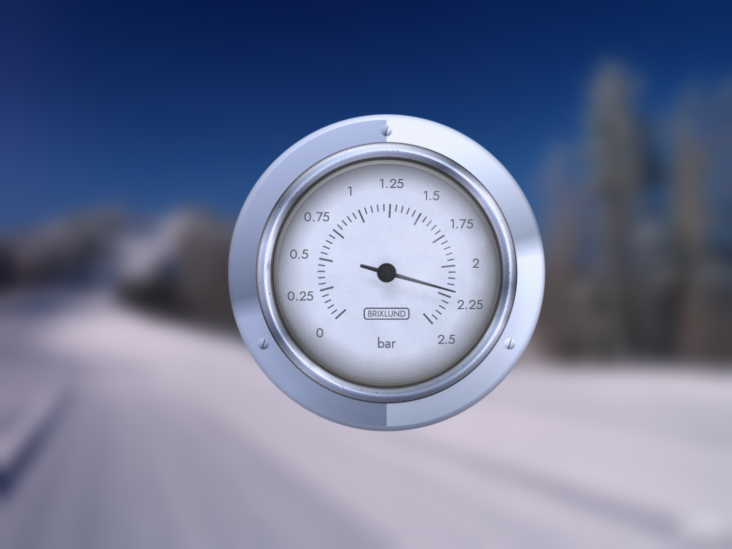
2.2
